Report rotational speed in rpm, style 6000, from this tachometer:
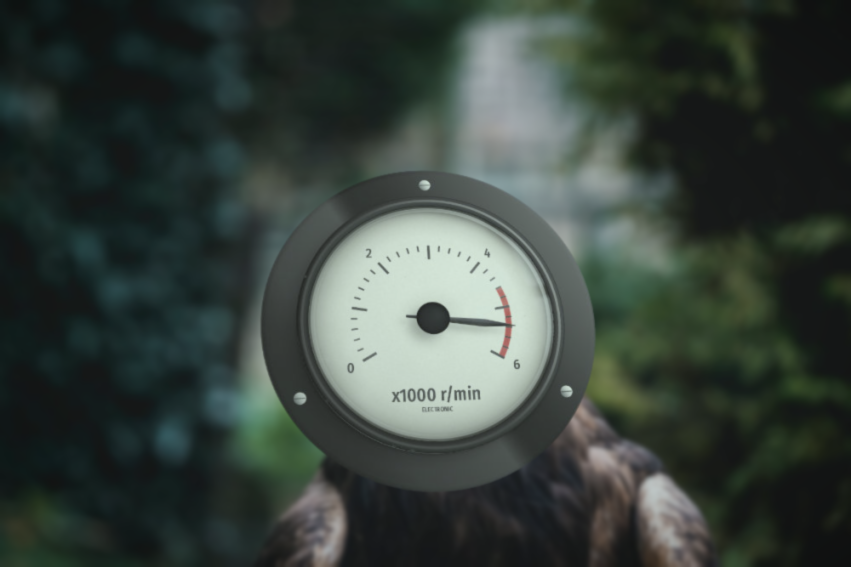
5400
